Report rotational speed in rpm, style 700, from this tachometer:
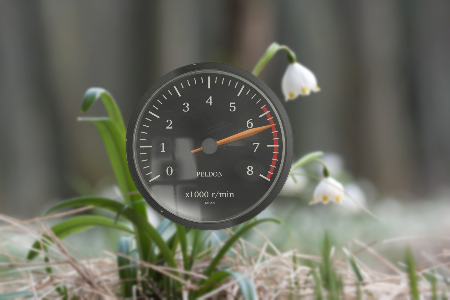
6400
